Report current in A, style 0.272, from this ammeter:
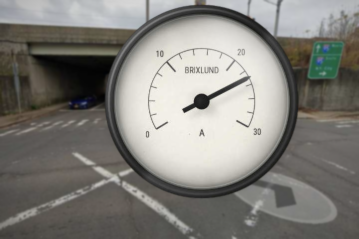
23
